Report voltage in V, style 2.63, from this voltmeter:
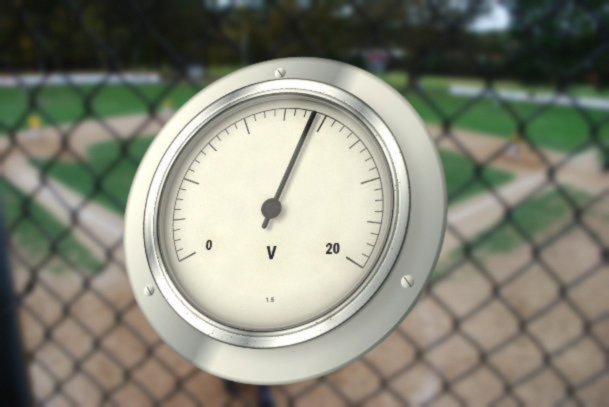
11.5
